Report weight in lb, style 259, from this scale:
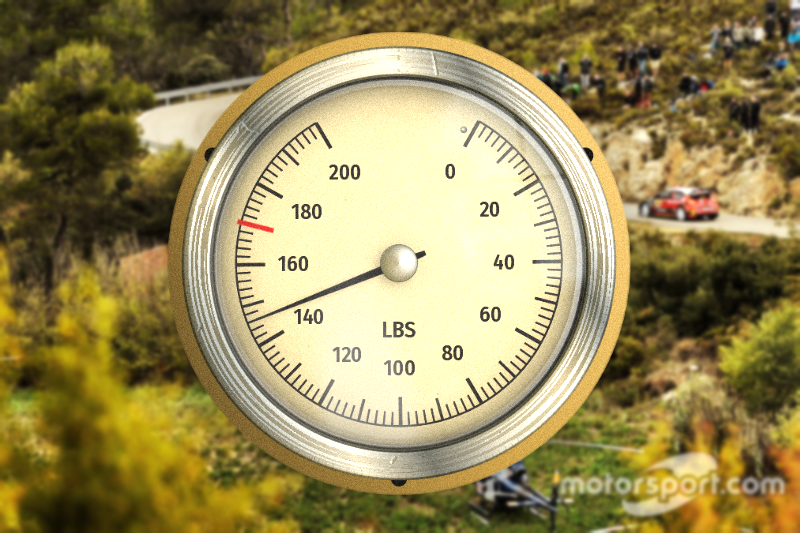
146
